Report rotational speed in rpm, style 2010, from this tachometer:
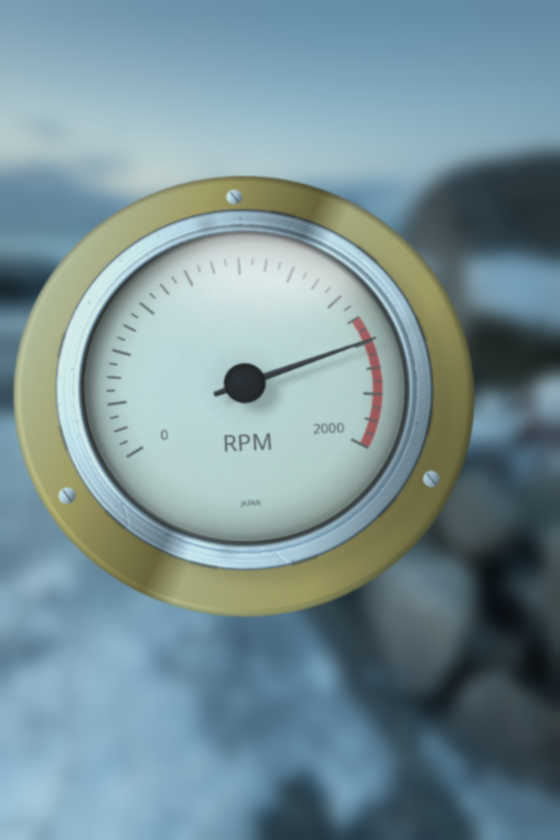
1600
